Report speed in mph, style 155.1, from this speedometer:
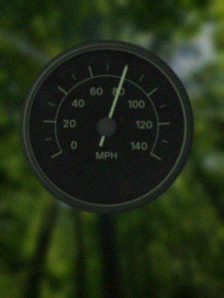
80
